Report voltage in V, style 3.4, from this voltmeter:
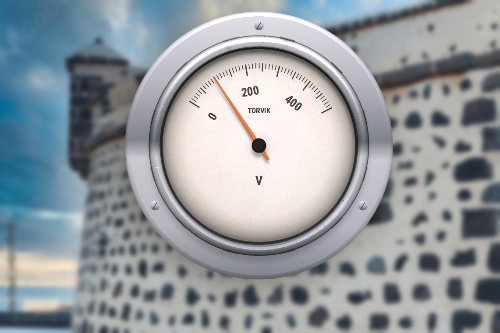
100
